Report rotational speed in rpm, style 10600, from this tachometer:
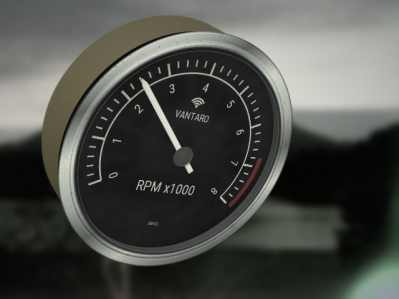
2400
